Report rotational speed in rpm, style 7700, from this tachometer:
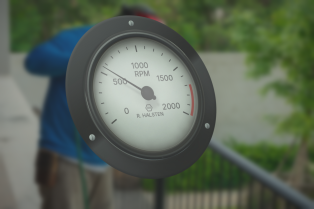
550
